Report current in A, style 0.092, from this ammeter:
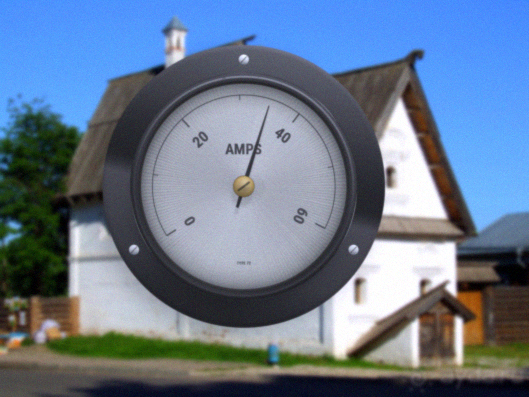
35
